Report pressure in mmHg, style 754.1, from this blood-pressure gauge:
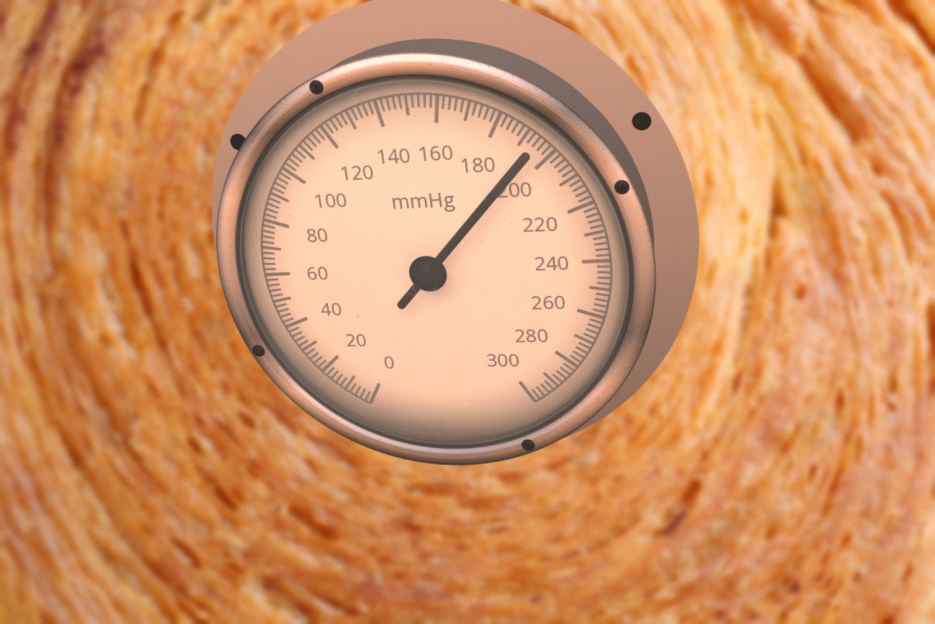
194
